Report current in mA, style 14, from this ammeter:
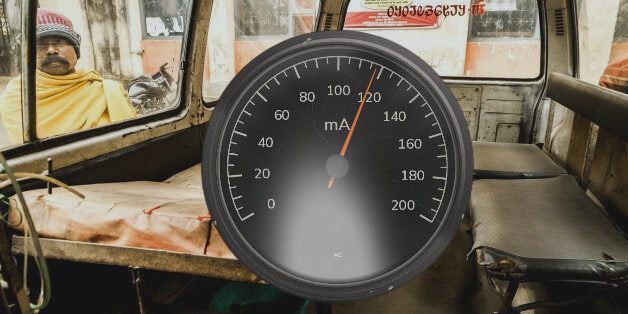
117.5
